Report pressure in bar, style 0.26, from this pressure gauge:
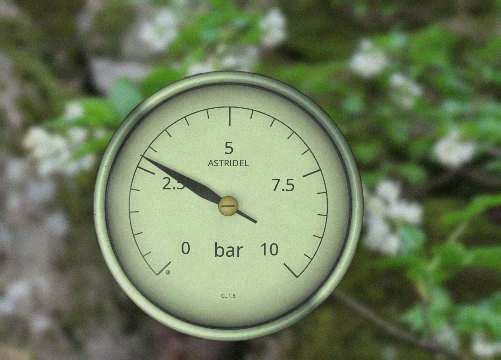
2.75
